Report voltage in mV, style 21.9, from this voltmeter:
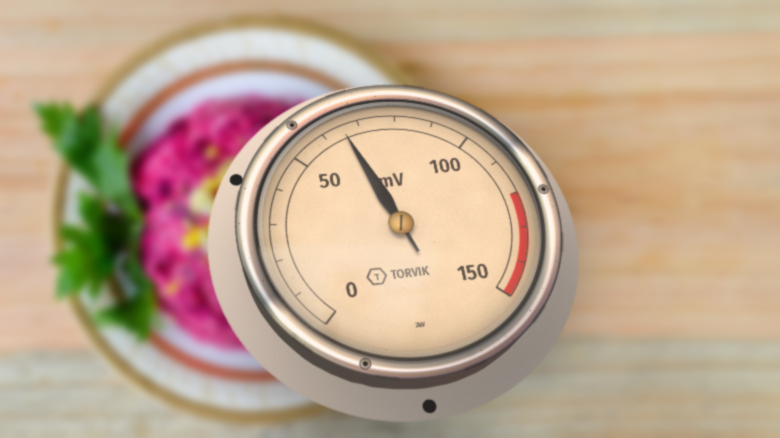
65
